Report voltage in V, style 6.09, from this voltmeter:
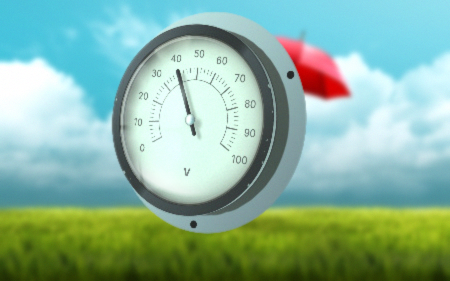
40
